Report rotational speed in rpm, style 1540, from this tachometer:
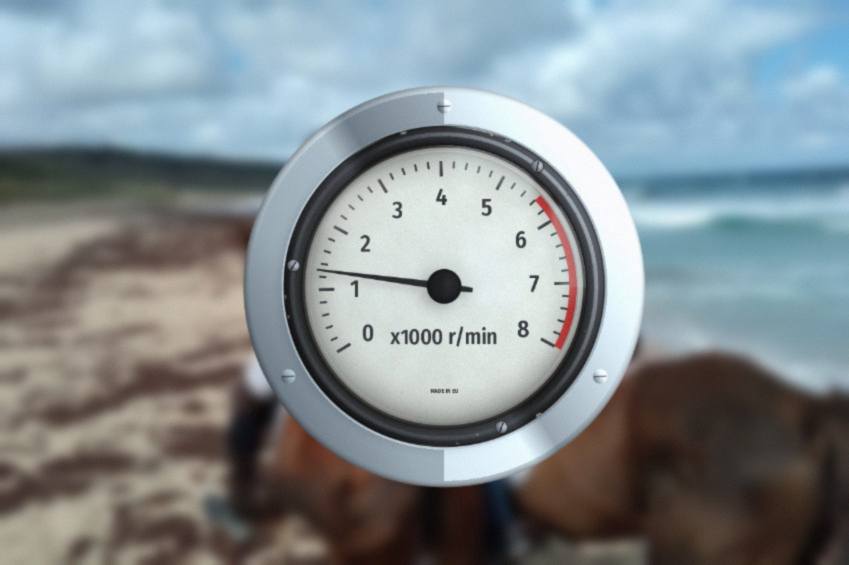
1300
